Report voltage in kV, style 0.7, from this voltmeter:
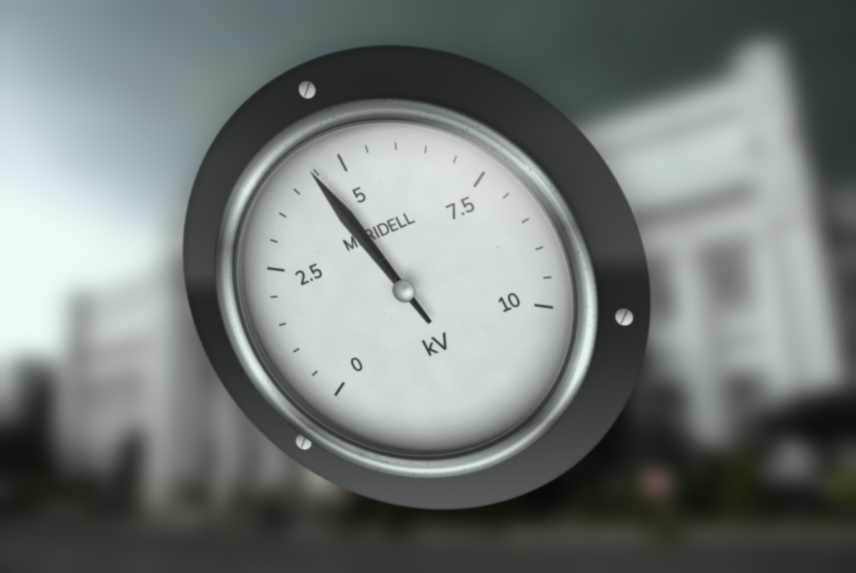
4.5
